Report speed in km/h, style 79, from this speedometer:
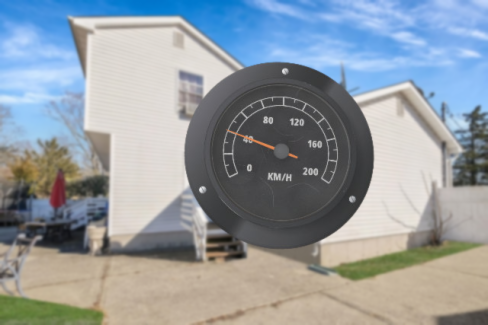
40
